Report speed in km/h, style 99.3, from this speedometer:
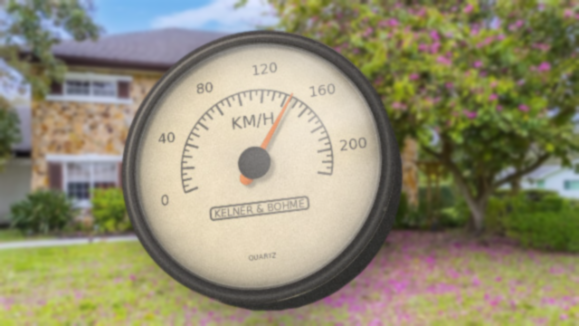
145
